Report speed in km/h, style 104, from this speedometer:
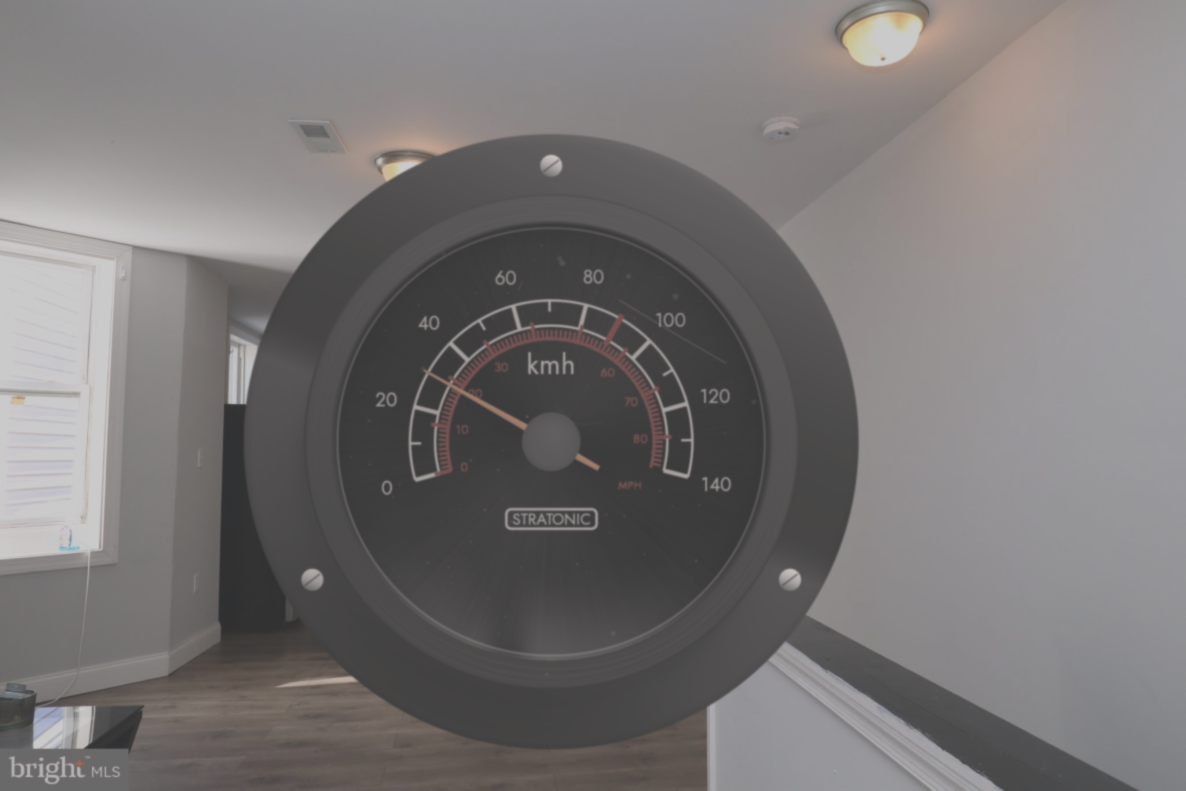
30
